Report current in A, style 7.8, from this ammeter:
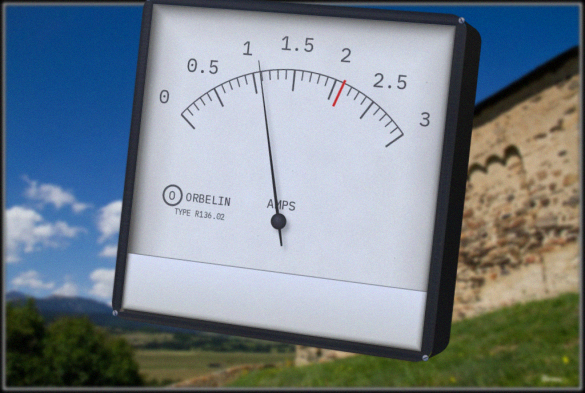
1.1
